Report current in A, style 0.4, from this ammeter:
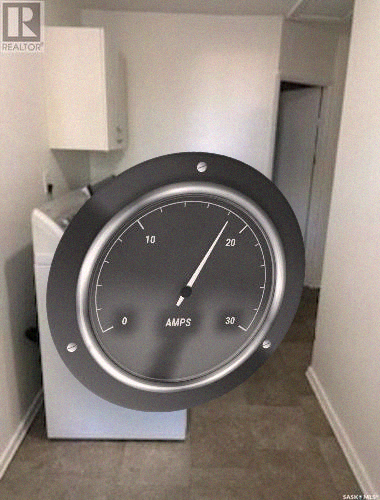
18
